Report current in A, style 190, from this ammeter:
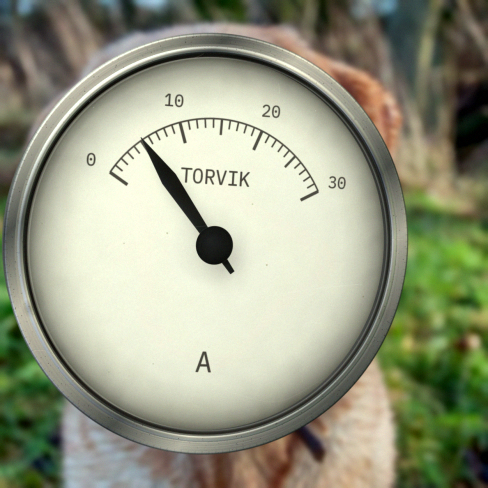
5
